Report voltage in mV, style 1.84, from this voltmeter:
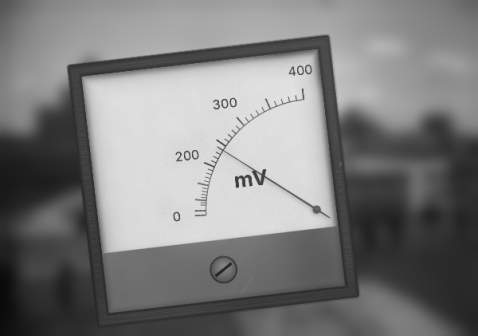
240
